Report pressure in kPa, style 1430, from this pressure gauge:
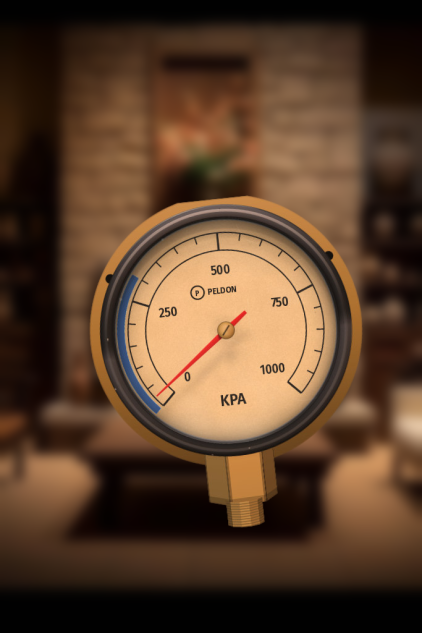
25
